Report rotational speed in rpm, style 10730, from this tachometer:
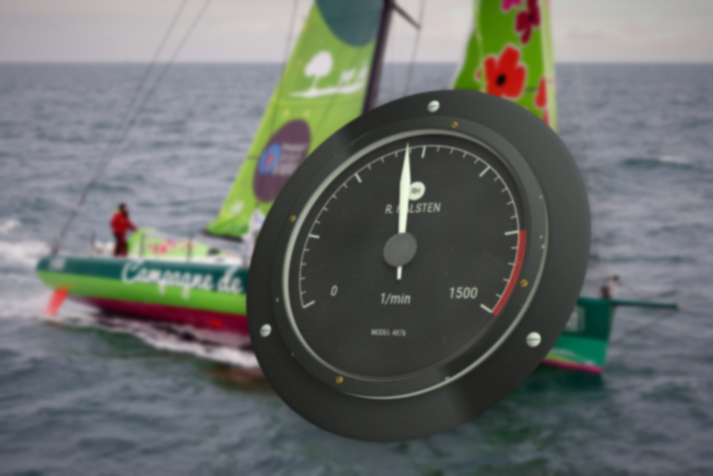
700
